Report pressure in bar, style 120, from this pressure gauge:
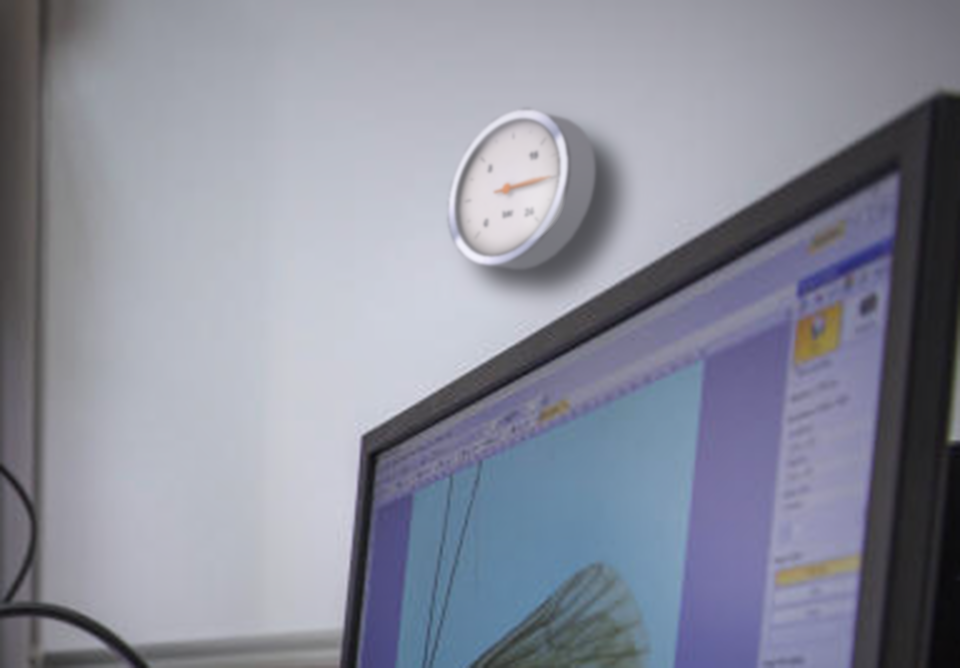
20
